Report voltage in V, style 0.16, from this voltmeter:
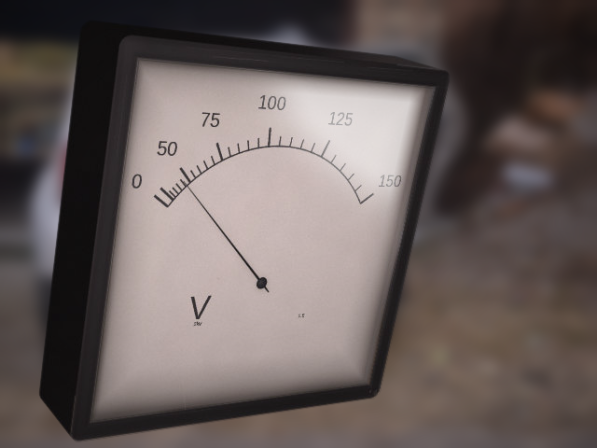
45
